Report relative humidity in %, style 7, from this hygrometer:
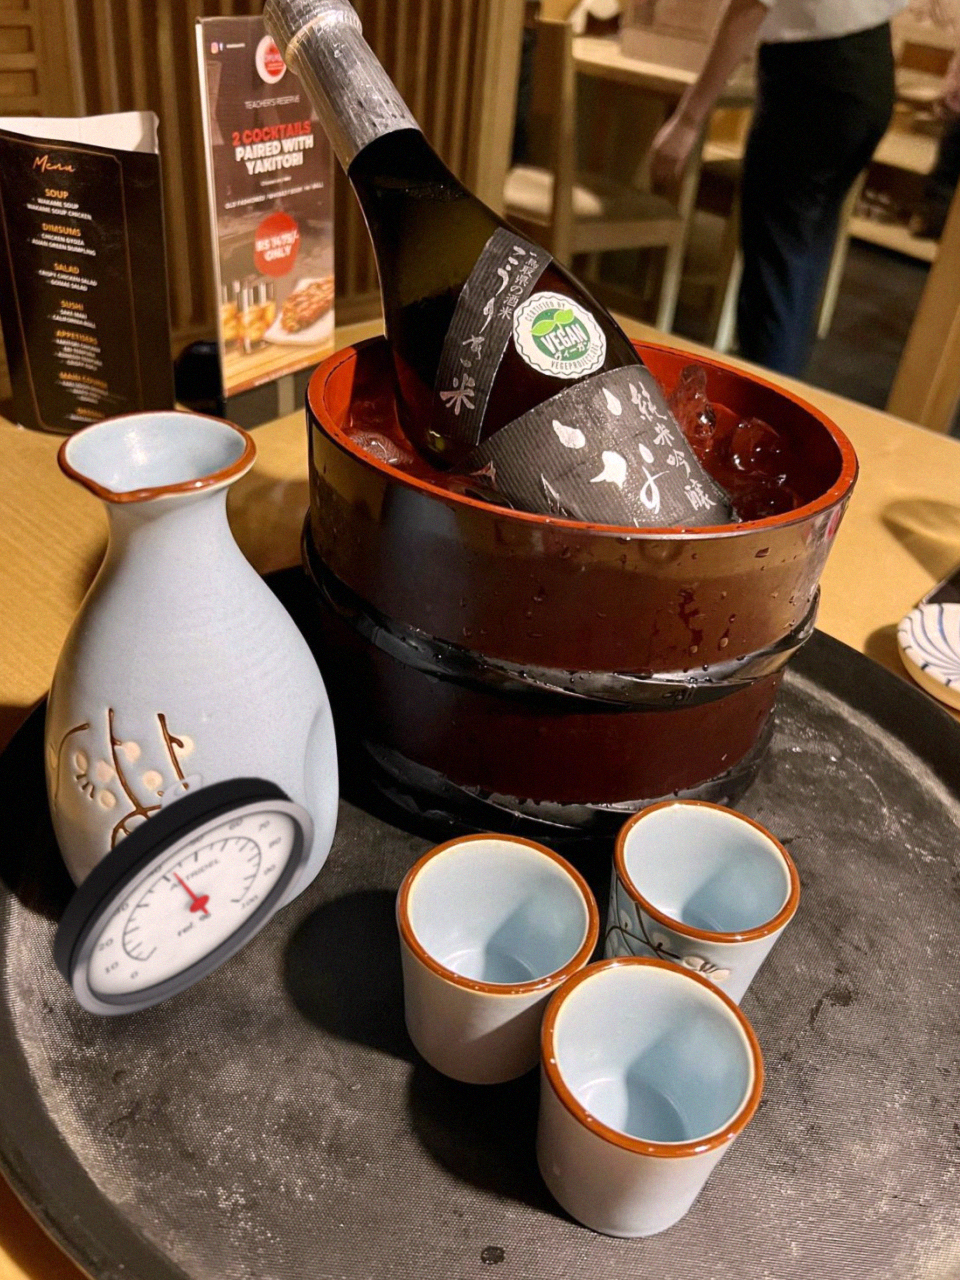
42.5
